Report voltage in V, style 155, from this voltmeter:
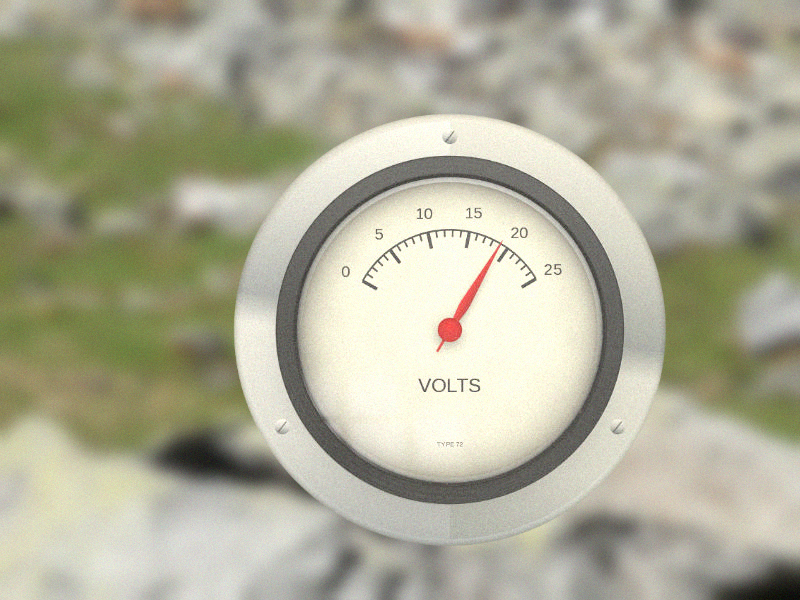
19
